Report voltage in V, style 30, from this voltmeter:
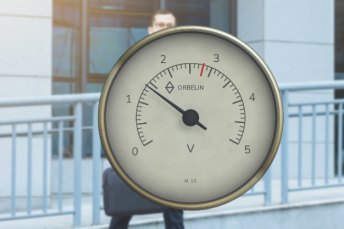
1.4
